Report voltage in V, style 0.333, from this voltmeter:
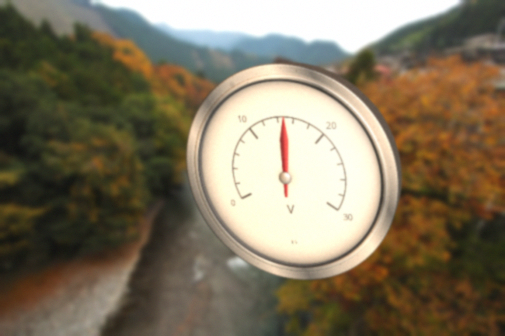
15
